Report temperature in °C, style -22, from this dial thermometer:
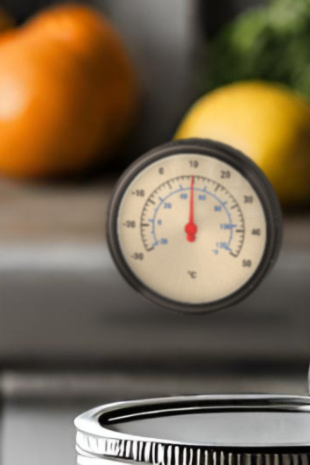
10
